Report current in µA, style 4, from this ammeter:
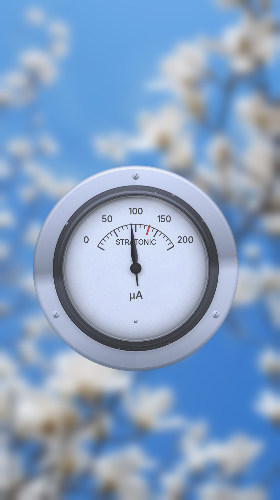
90
